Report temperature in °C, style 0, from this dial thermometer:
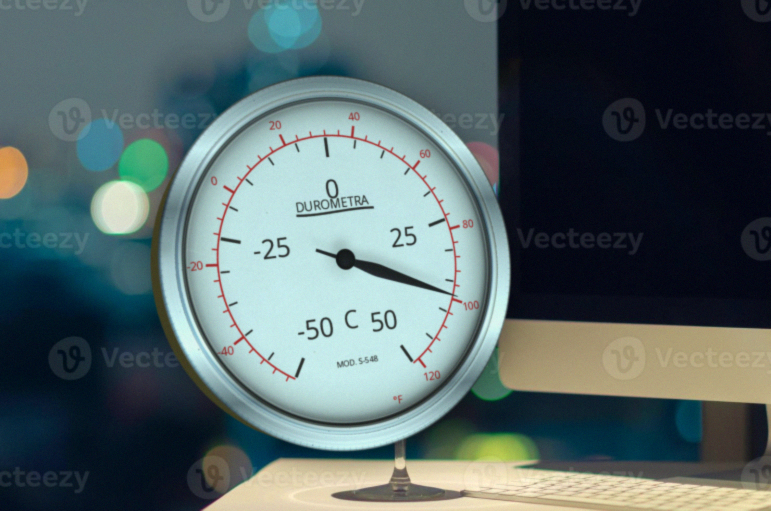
37.5
